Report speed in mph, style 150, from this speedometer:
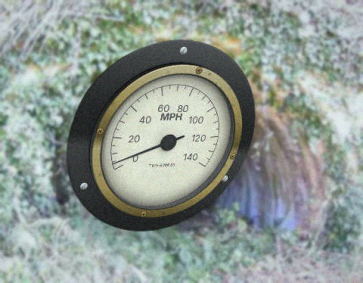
5
